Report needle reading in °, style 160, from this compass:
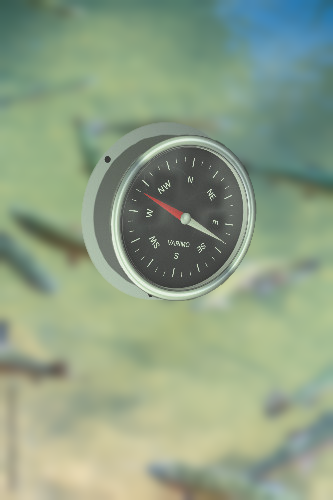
290
